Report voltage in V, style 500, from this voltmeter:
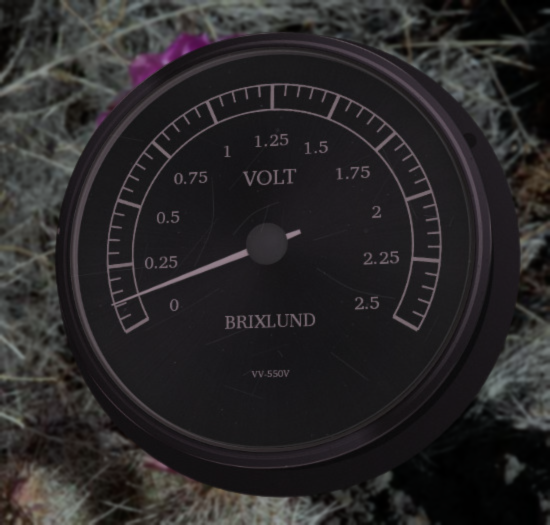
0.1
